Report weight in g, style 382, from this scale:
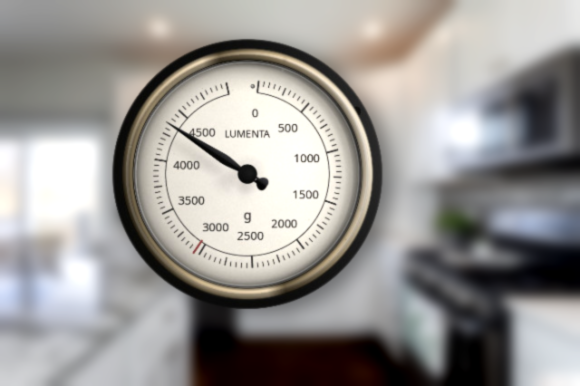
4350
